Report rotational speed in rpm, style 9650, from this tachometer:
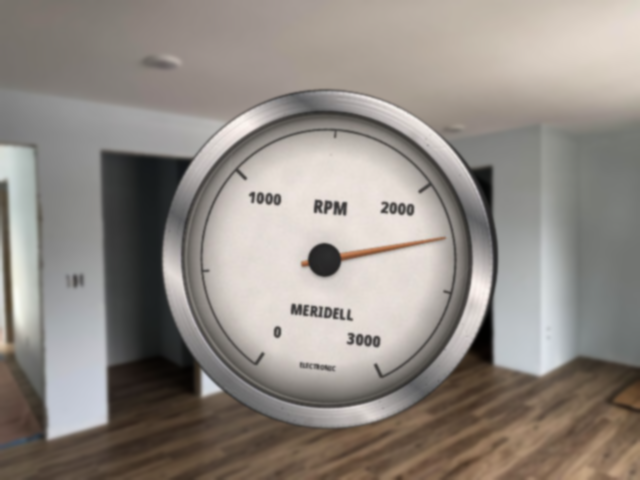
2250
